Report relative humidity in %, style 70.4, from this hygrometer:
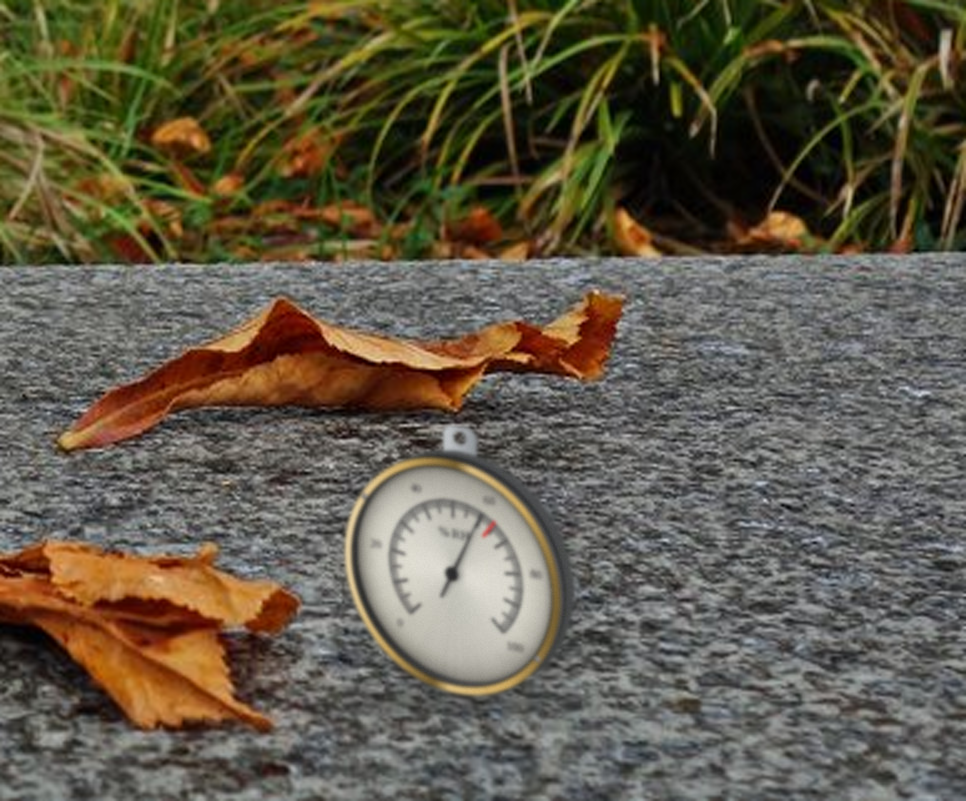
60
